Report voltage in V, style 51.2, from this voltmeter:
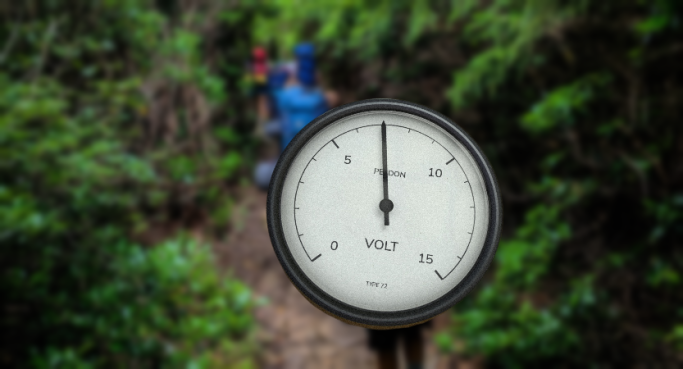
7
